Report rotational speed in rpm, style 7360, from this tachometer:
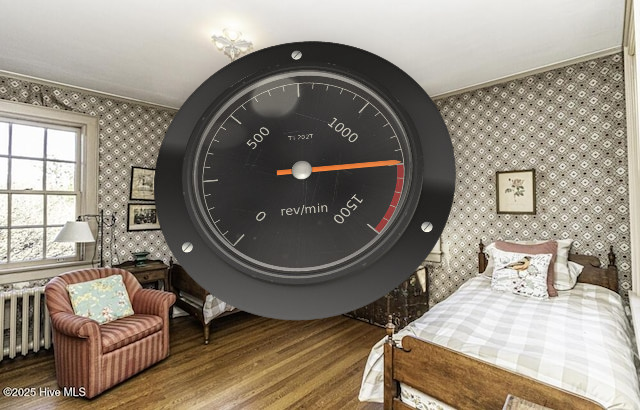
1250
